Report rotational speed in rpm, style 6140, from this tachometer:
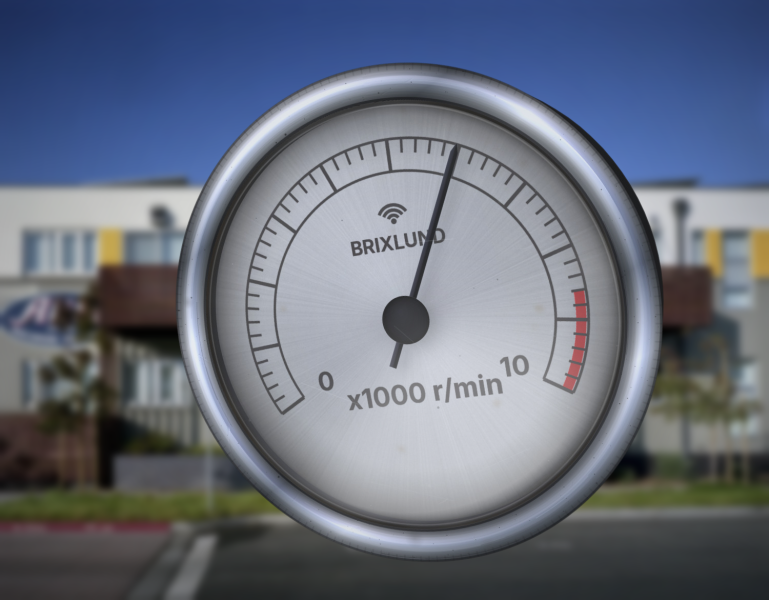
6000
